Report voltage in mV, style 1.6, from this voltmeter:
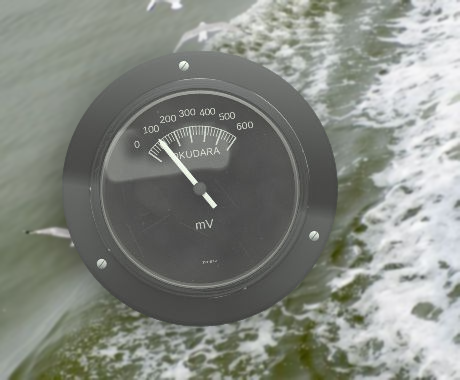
100
